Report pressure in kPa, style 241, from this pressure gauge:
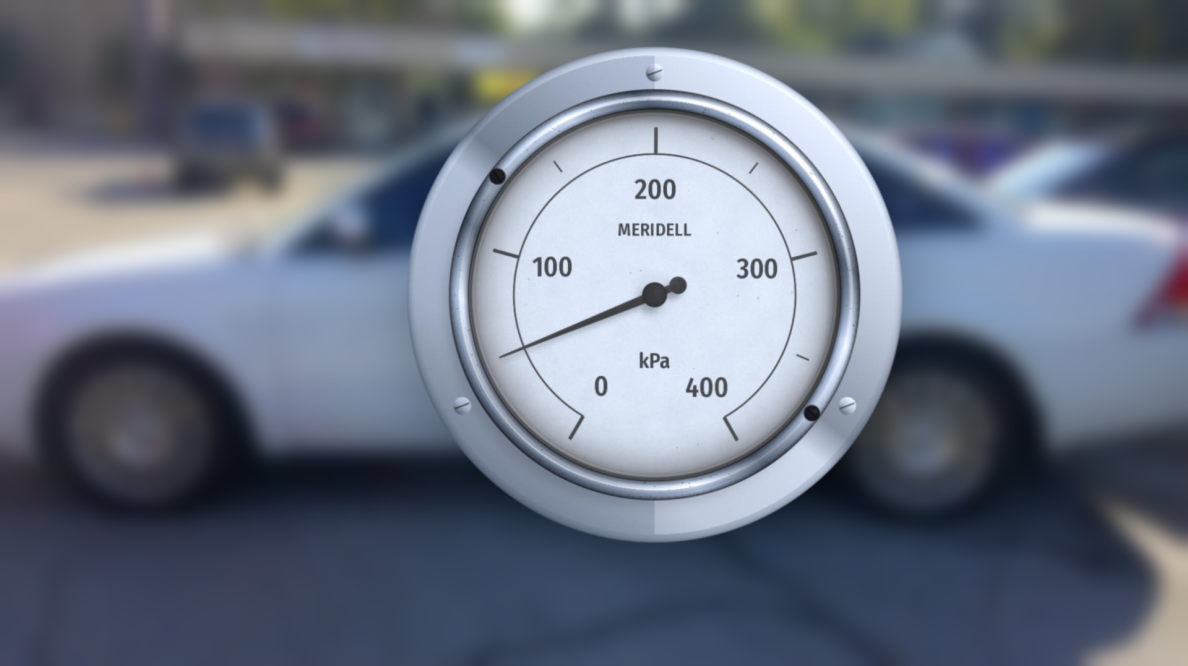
50
